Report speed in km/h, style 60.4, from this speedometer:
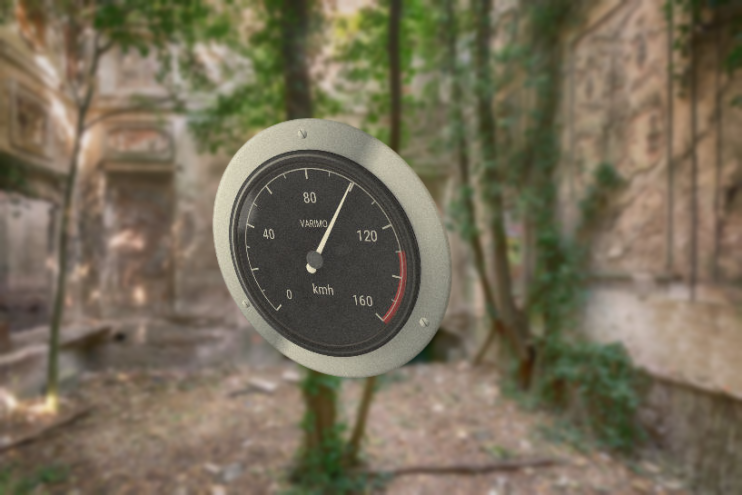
100
